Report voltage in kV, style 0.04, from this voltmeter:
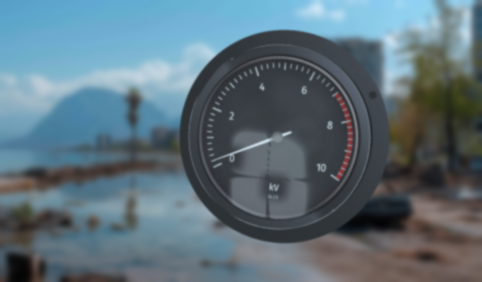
0.2
